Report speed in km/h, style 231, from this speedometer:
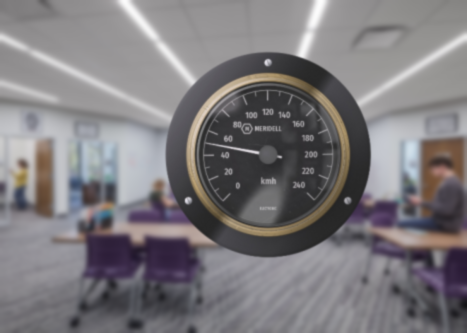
50
